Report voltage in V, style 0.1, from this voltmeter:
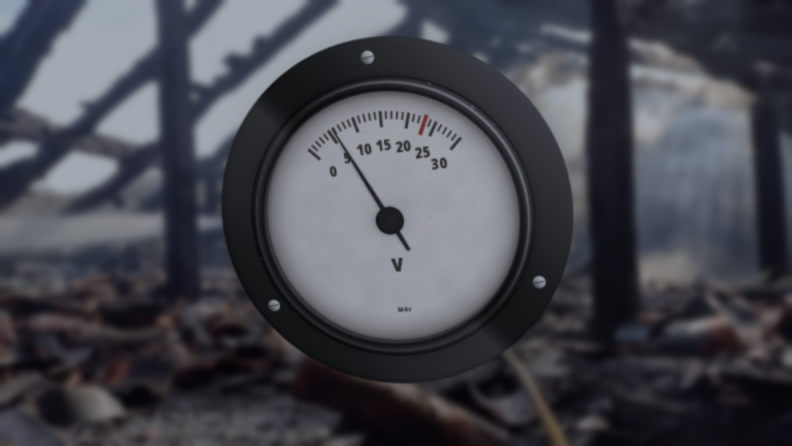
6
